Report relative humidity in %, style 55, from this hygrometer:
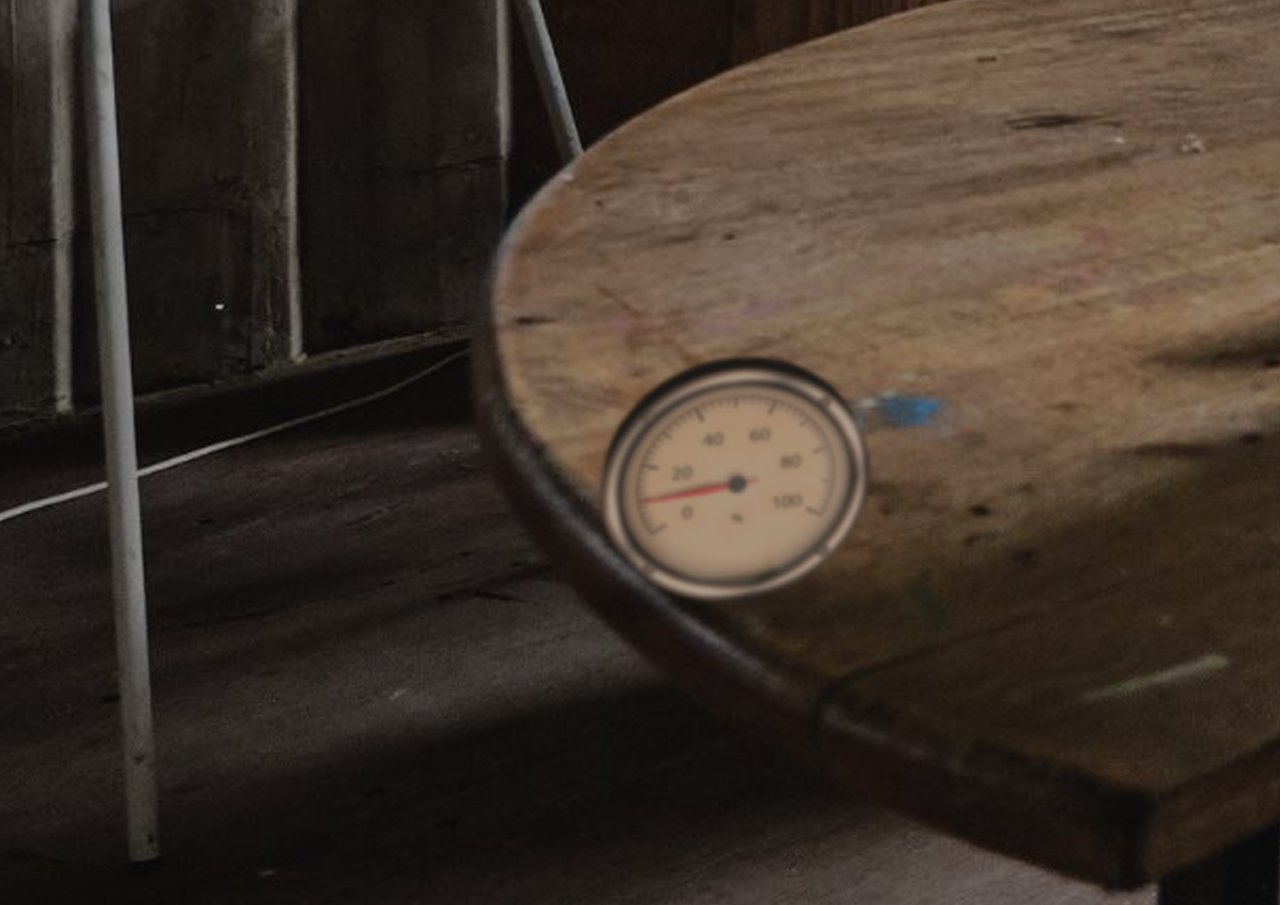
10
